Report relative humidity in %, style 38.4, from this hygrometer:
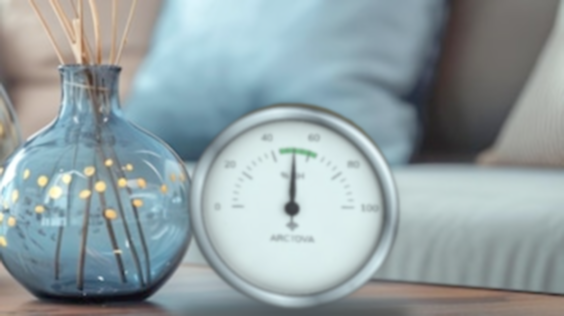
52
